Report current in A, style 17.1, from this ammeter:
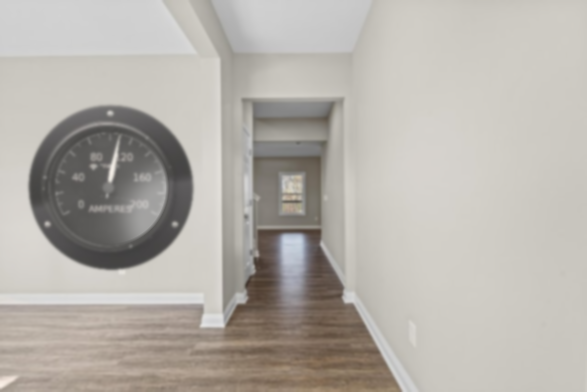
110
